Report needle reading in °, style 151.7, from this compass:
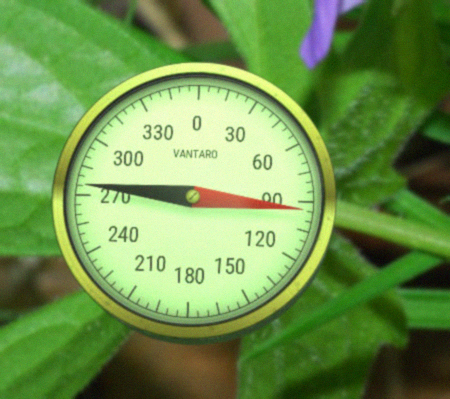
95
